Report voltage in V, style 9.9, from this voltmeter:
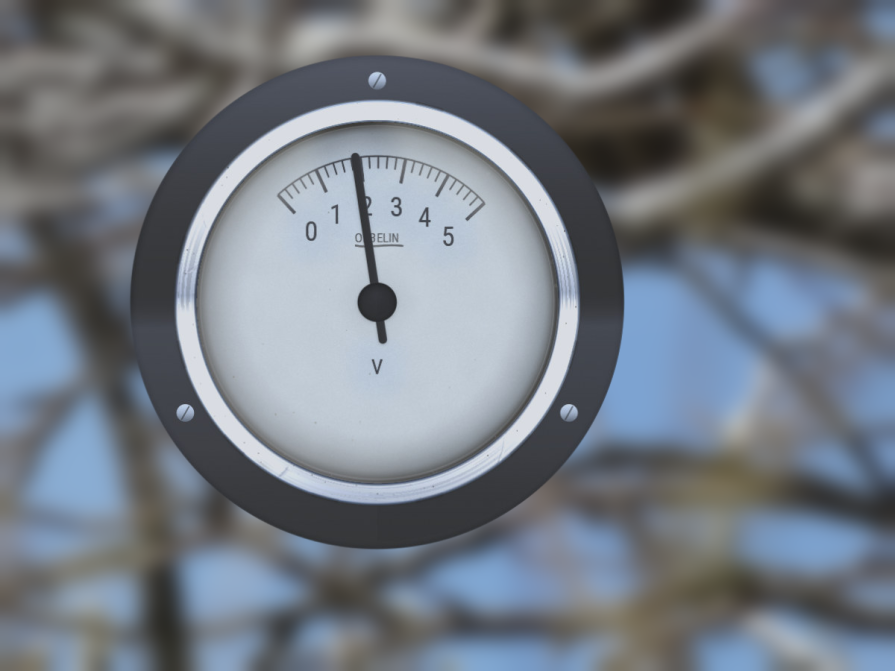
1.9
